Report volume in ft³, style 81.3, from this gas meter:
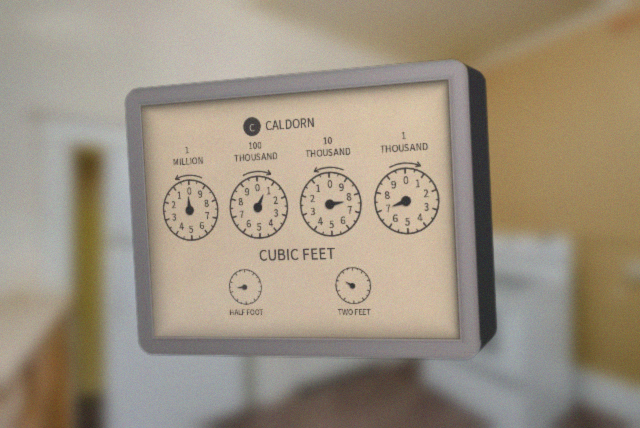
7700
